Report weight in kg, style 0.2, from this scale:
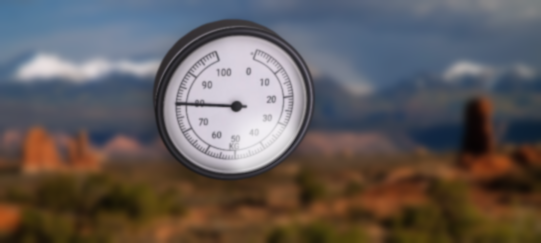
80
